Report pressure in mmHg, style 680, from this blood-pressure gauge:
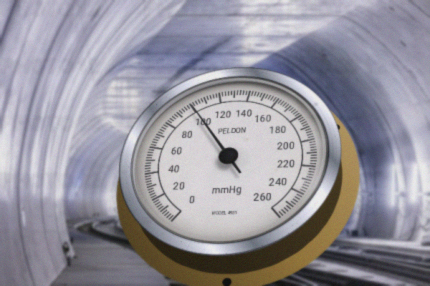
100
